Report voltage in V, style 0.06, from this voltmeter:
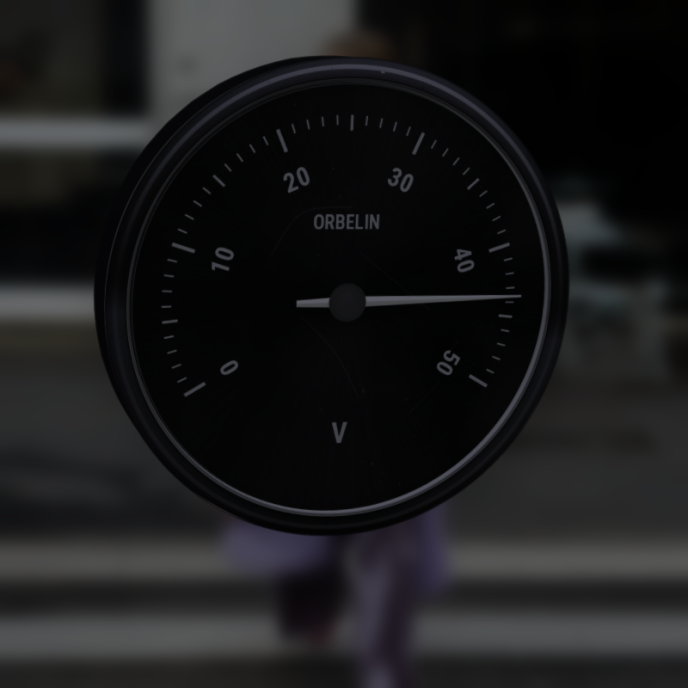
43.5
